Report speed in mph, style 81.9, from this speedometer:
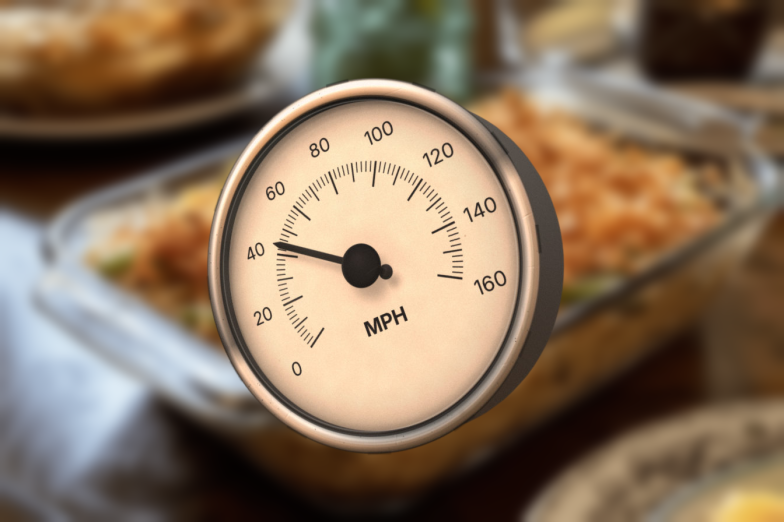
44
